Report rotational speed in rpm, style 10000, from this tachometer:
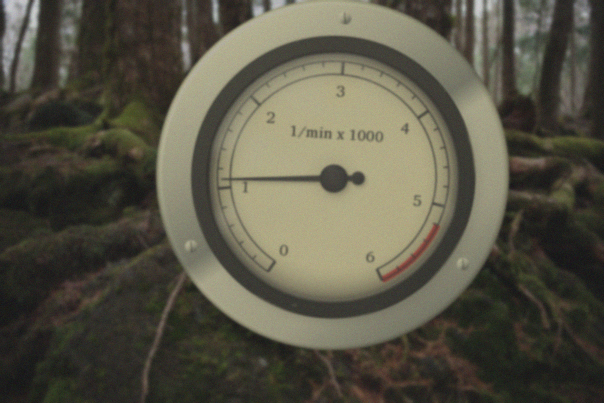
1100
